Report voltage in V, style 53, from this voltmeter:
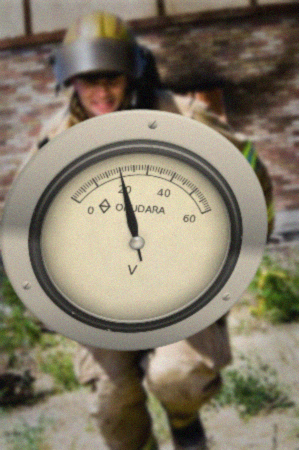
20
